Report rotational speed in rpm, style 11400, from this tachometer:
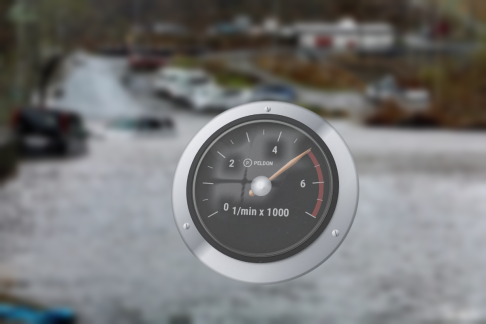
5000
